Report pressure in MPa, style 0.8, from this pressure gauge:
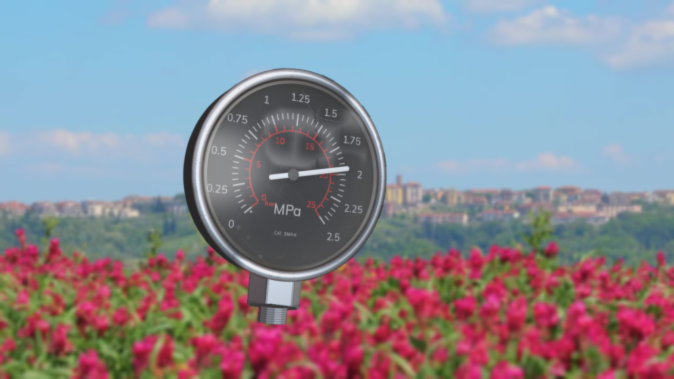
1.95
